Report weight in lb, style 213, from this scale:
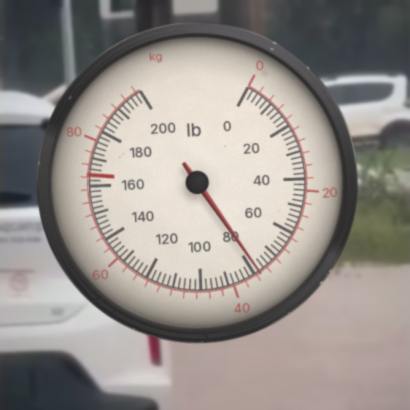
78
